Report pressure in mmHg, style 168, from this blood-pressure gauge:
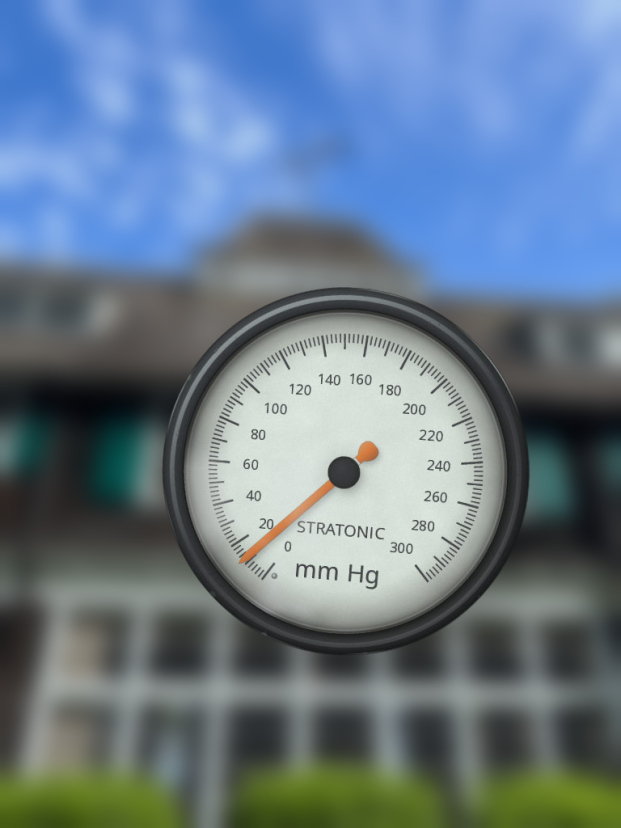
12
